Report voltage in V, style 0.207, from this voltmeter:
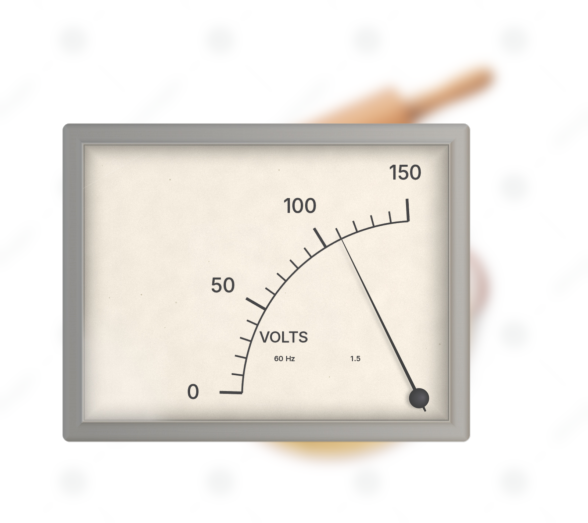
110
